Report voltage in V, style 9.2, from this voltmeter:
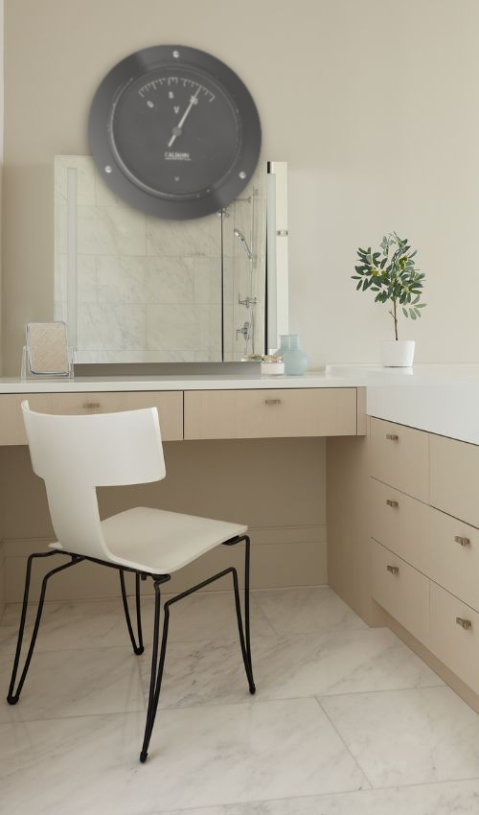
16
